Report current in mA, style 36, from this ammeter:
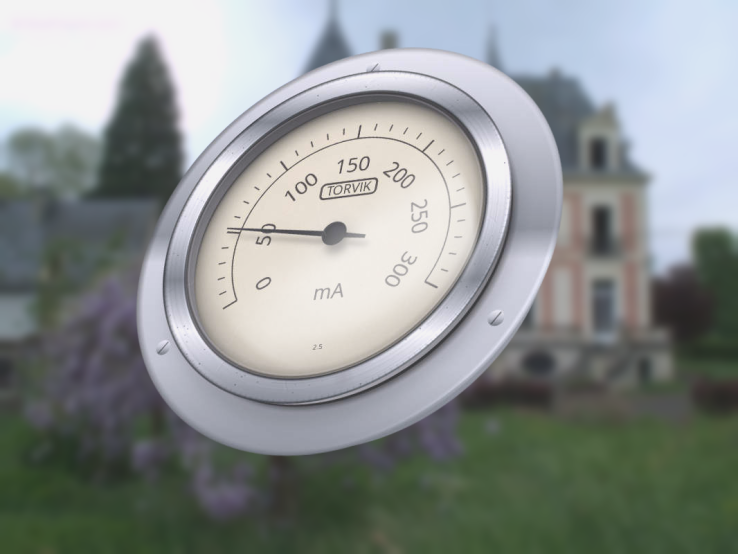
50
